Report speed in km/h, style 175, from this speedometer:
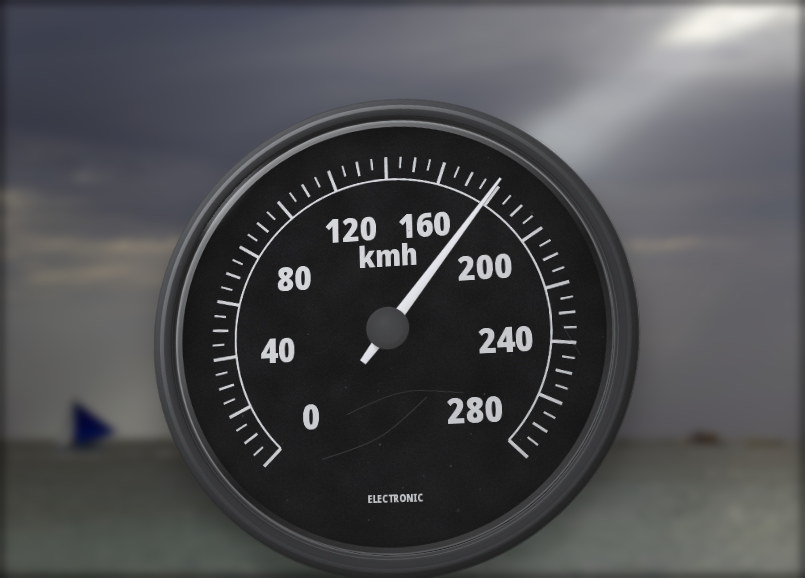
180
